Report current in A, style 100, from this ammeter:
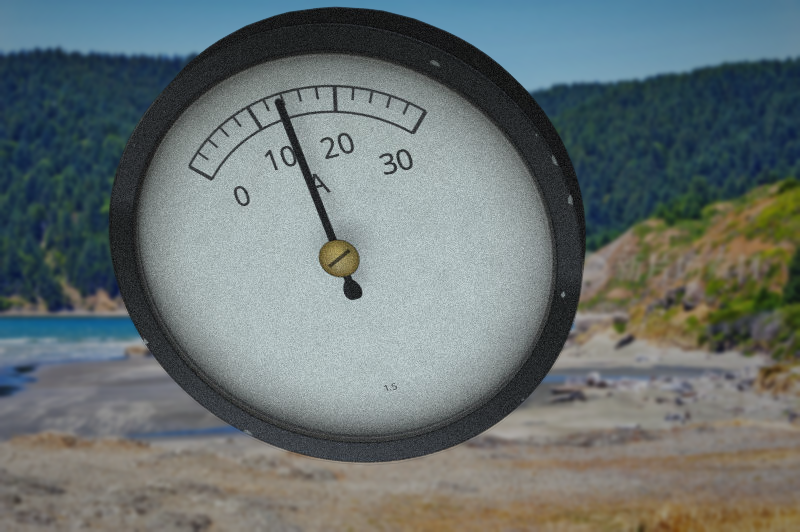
14
